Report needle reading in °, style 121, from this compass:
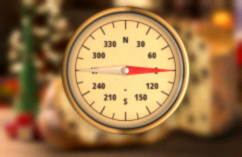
90
